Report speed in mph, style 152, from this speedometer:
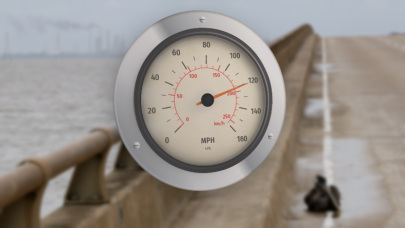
120
